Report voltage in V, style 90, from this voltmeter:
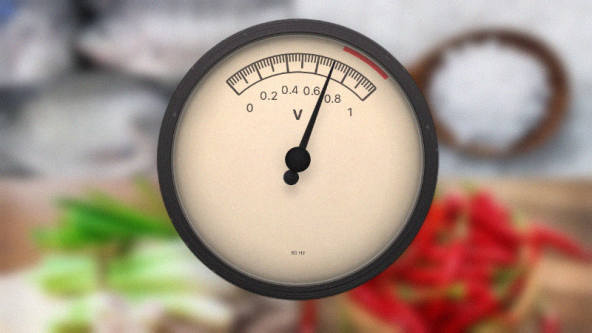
0.7
